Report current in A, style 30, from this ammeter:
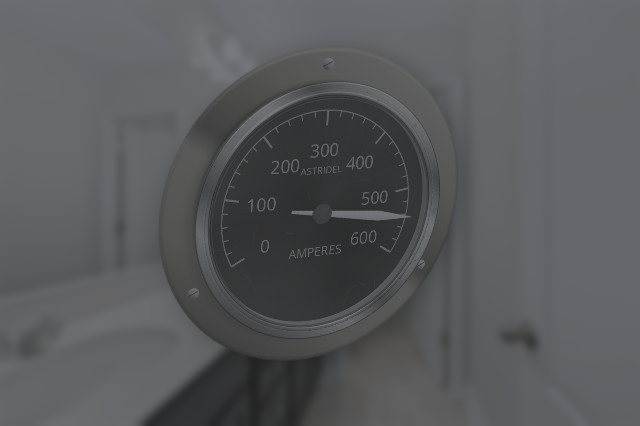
540
